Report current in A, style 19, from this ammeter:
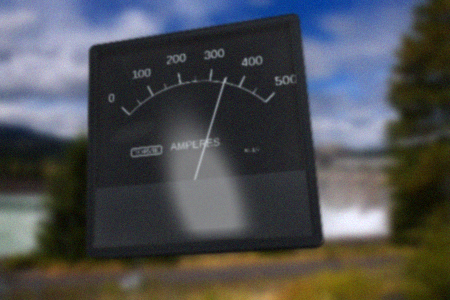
350
